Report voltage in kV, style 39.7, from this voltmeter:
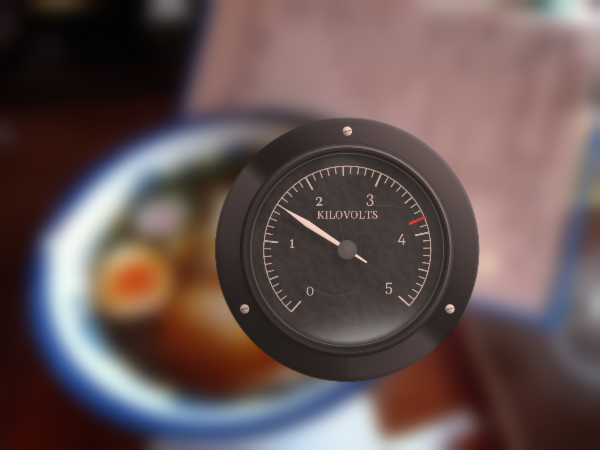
1.5
